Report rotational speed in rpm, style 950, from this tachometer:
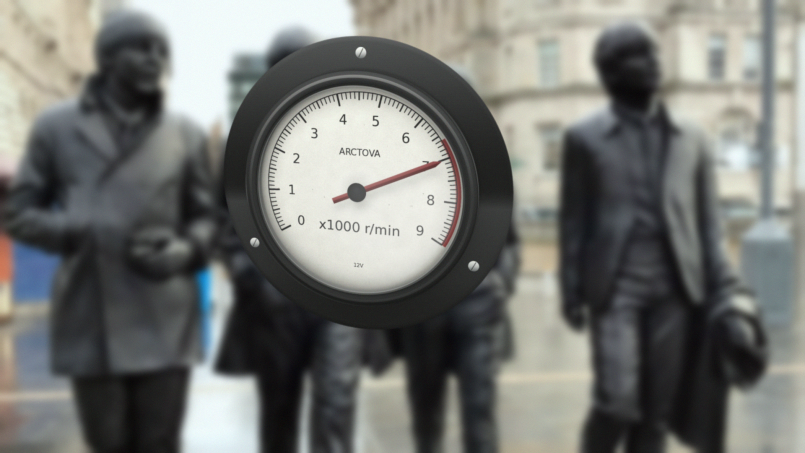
7000
